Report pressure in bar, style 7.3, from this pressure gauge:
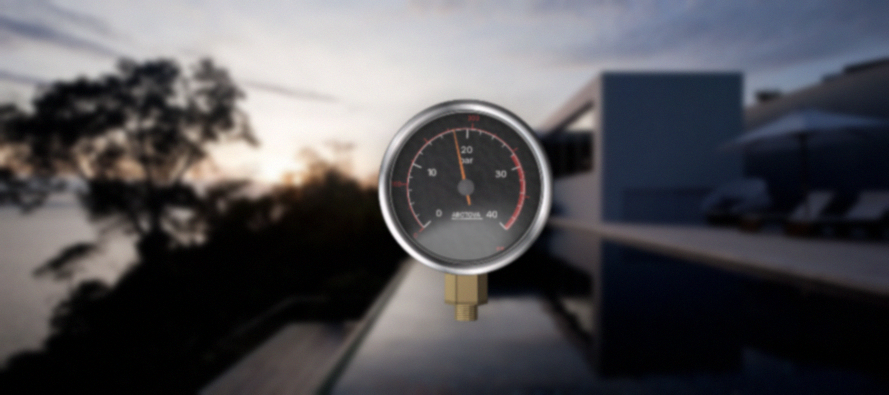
18
